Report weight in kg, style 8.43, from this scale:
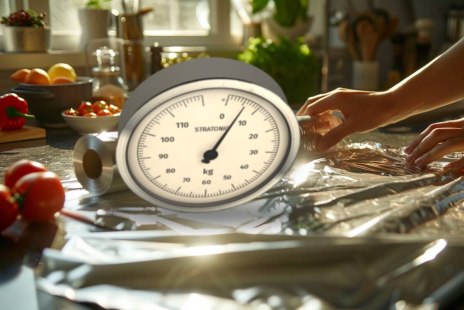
5
